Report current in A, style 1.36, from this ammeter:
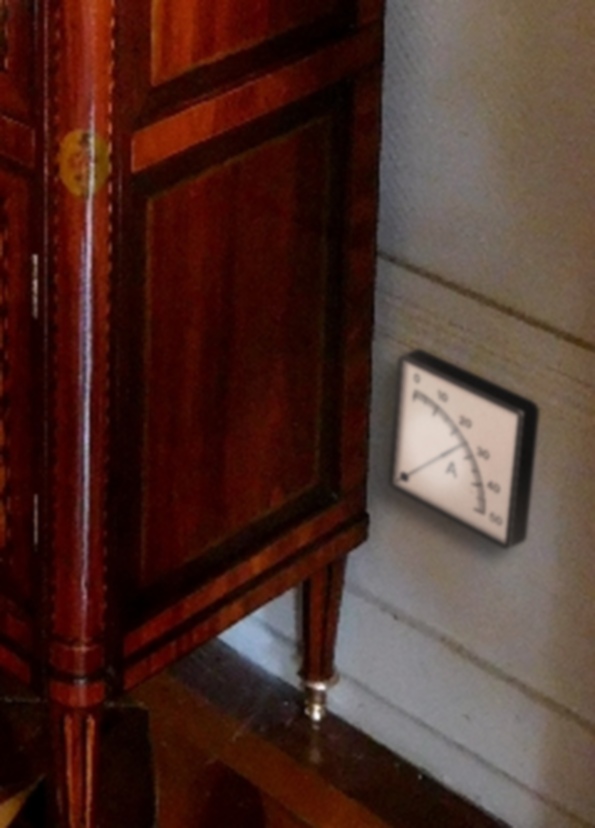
25
